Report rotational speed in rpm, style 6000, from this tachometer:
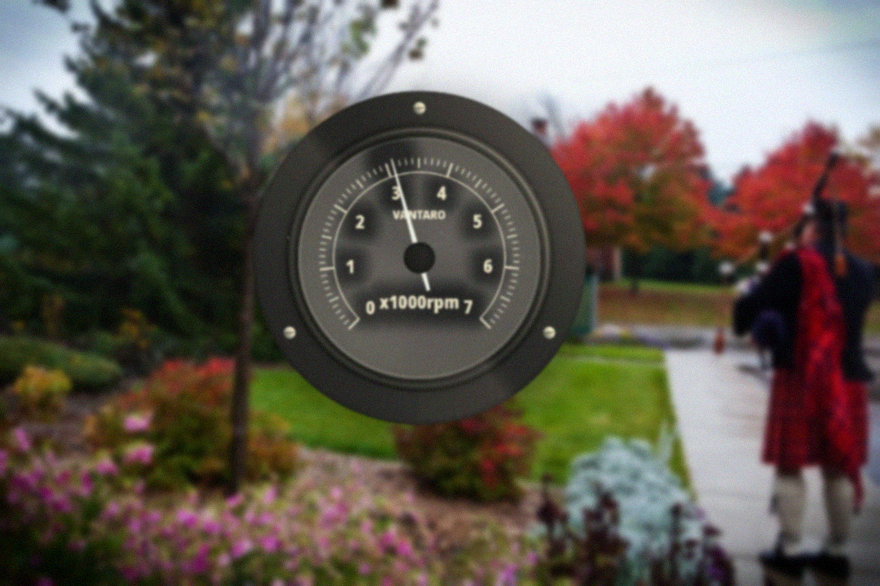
3100
